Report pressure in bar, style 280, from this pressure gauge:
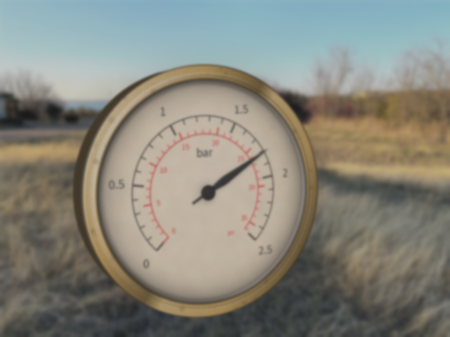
1.8
